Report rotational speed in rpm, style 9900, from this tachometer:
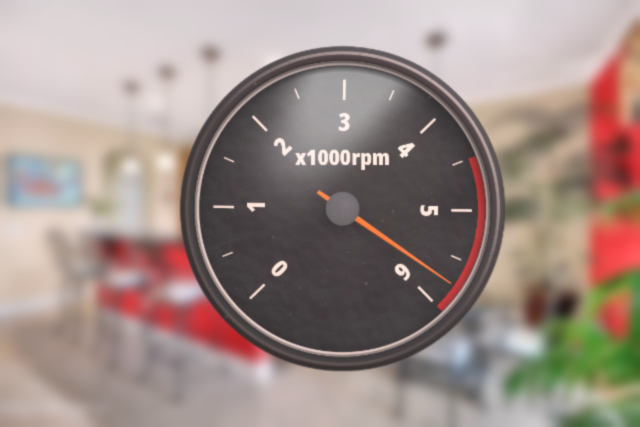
5750
